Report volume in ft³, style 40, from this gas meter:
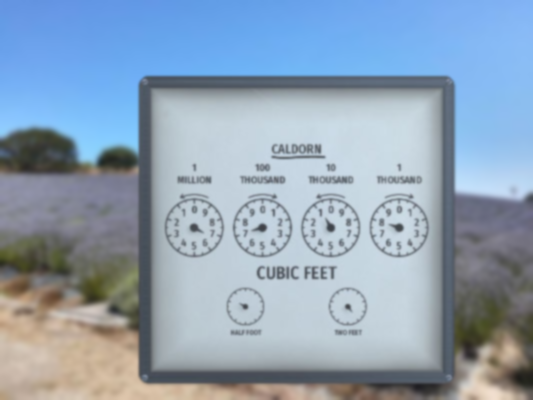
670800
